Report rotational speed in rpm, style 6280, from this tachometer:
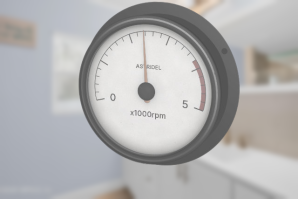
2400
